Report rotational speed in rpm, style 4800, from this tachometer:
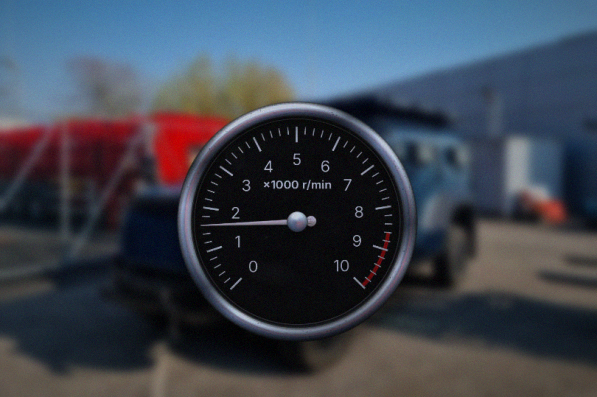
1600
